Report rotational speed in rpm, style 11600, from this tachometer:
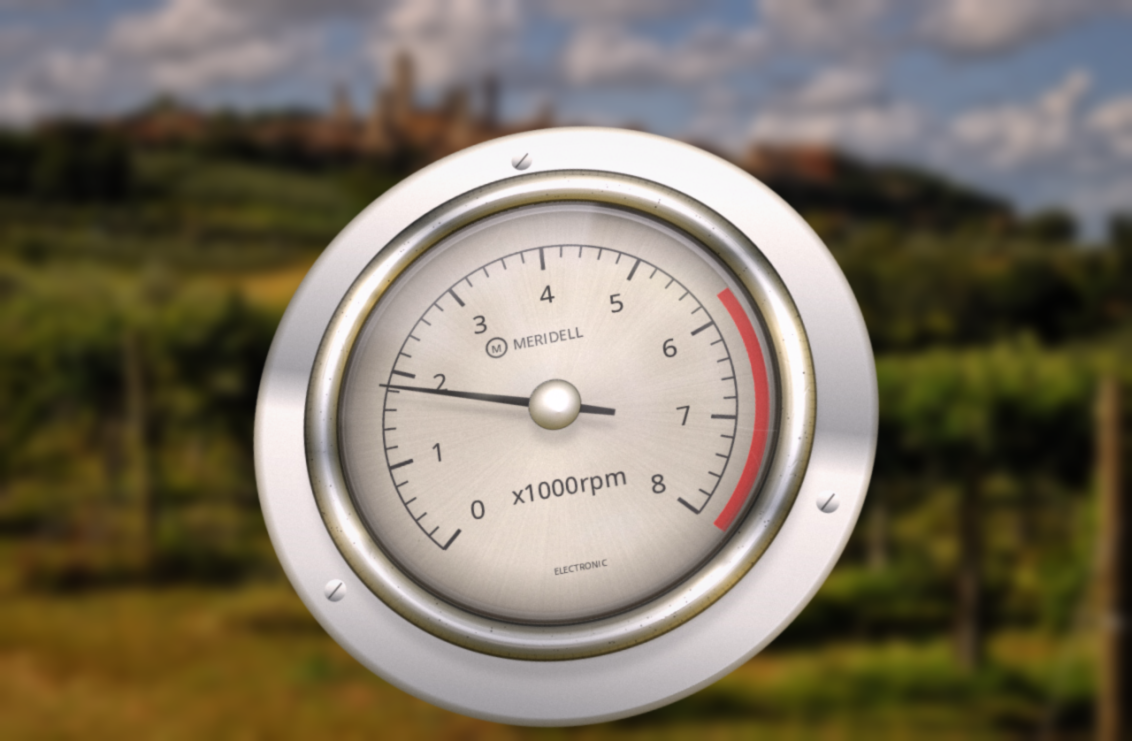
1800
